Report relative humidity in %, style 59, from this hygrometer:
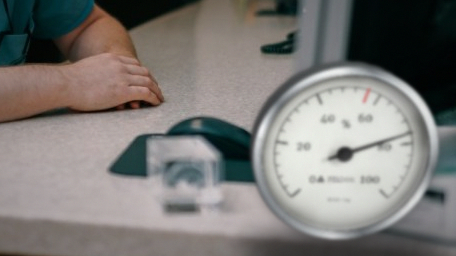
76
